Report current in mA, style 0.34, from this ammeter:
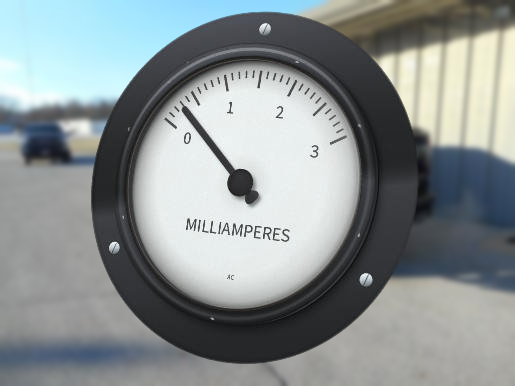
0.3
